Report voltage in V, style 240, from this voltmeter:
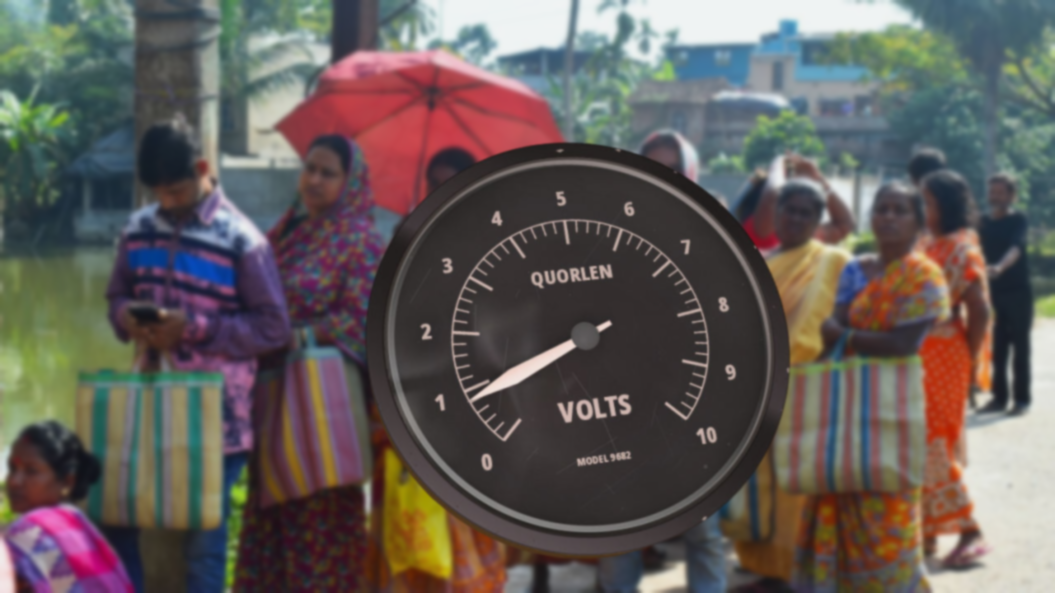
0.8
